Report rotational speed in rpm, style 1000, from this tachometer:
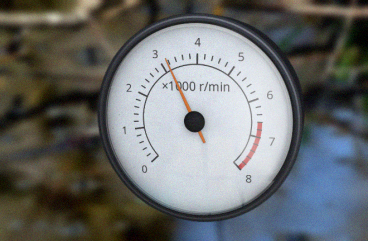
3200
